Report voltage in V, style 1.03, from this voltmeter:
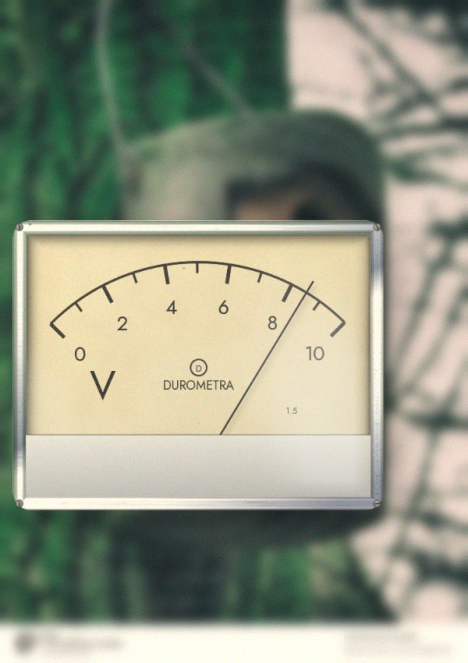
8.5
